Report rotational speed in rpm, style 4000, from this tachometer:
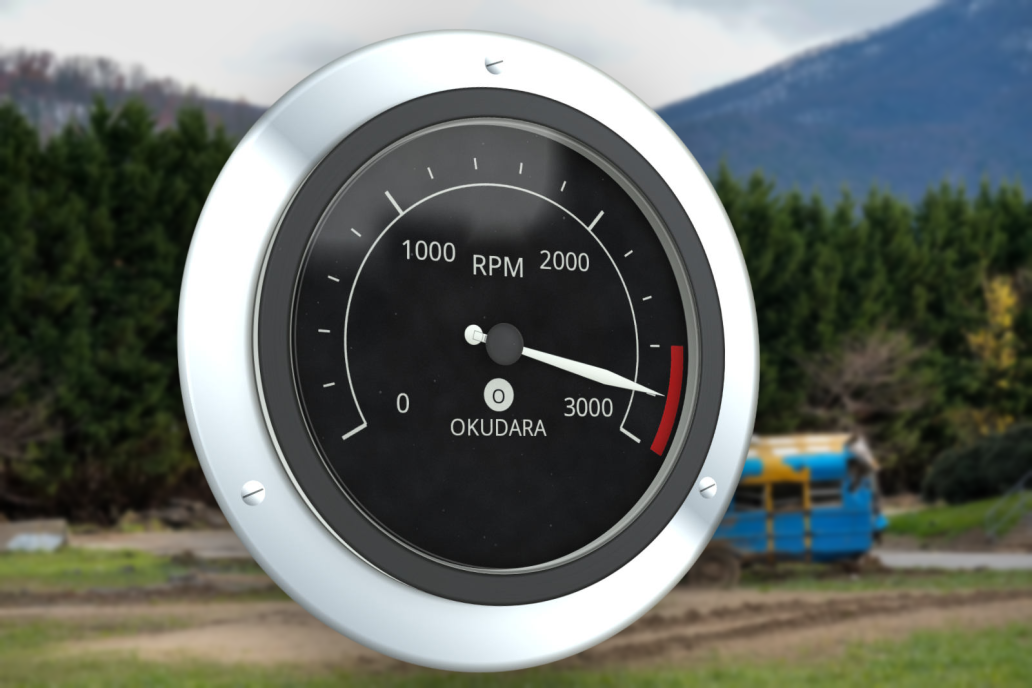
2800
